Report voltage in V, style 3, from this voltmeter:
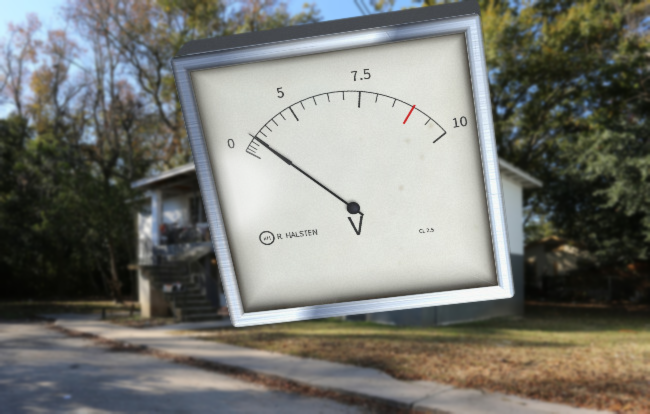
2.5
